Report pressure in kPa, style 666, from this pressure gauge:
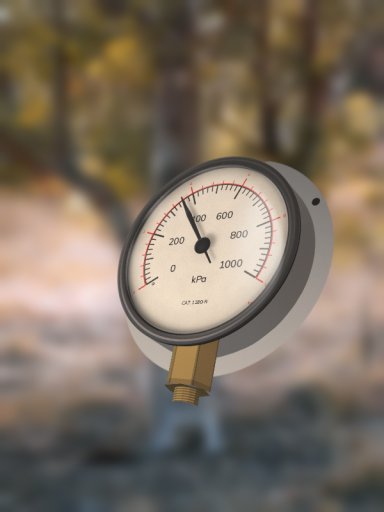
360
